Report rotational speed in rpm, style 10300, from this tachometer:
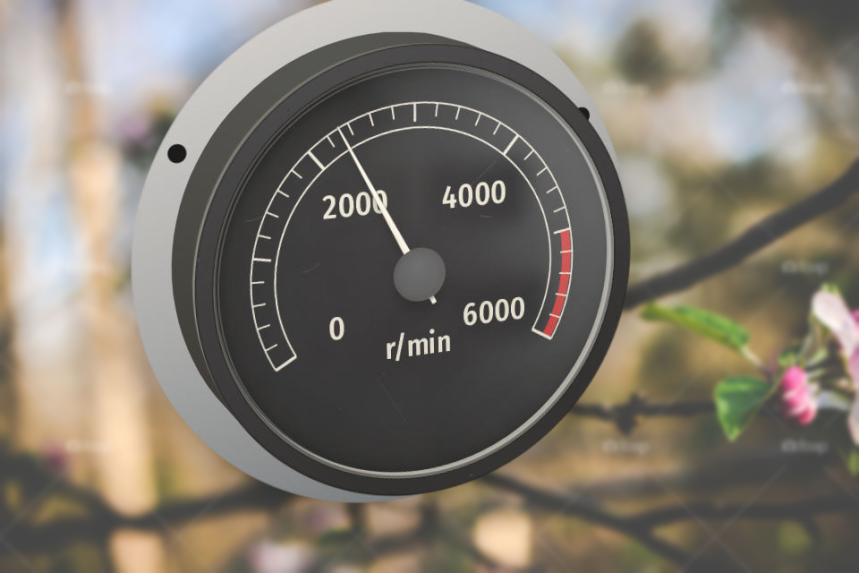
2300
